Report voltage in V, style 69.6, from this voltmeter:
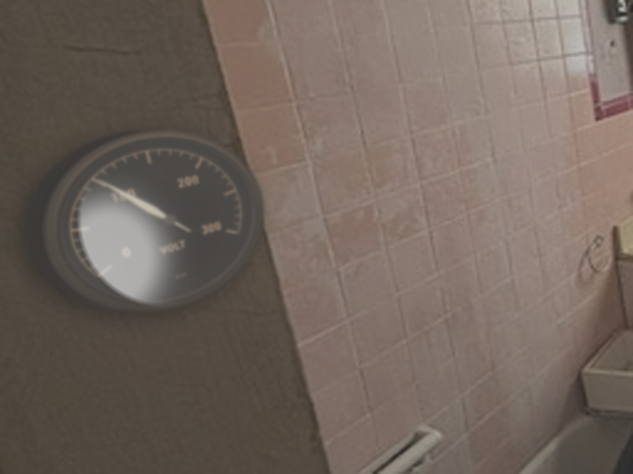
100
